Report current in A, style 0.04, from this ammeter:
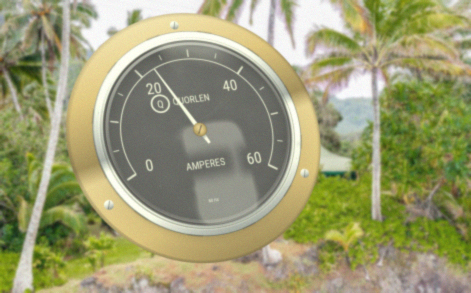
22.5
